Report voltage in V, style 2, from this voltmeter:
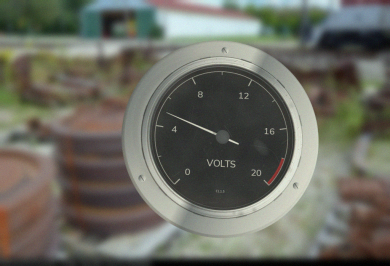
5
